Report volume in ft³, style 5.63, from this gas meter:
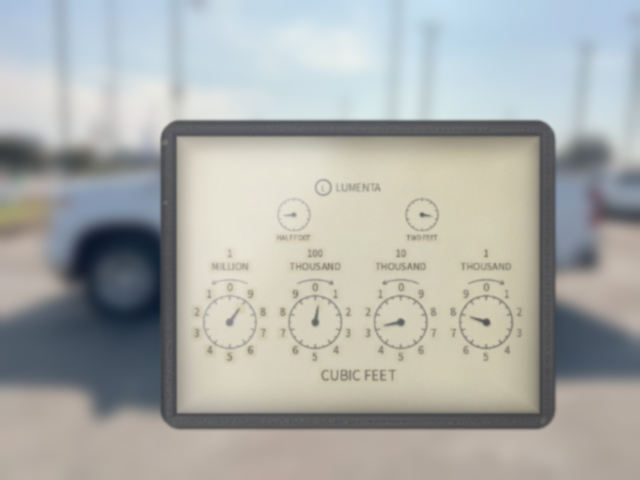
902800
